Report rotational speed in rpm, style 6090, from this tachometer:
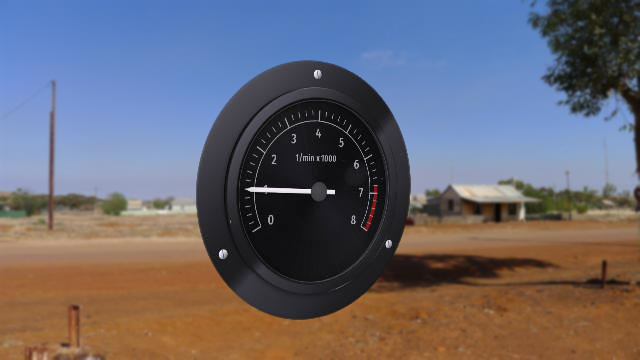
1000
